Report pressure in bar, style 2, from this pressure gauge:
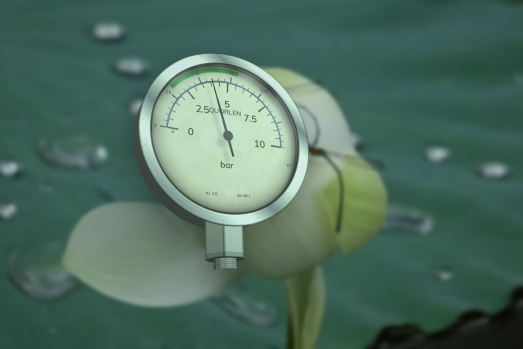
4
